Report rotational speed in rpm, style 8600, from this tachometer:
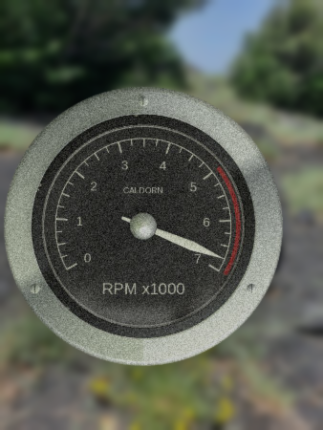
6750
